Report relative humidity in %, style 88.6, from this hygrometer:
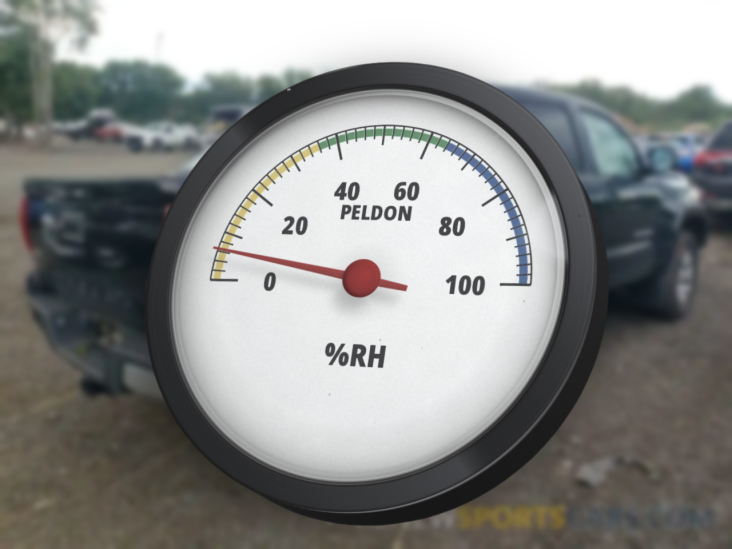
6
